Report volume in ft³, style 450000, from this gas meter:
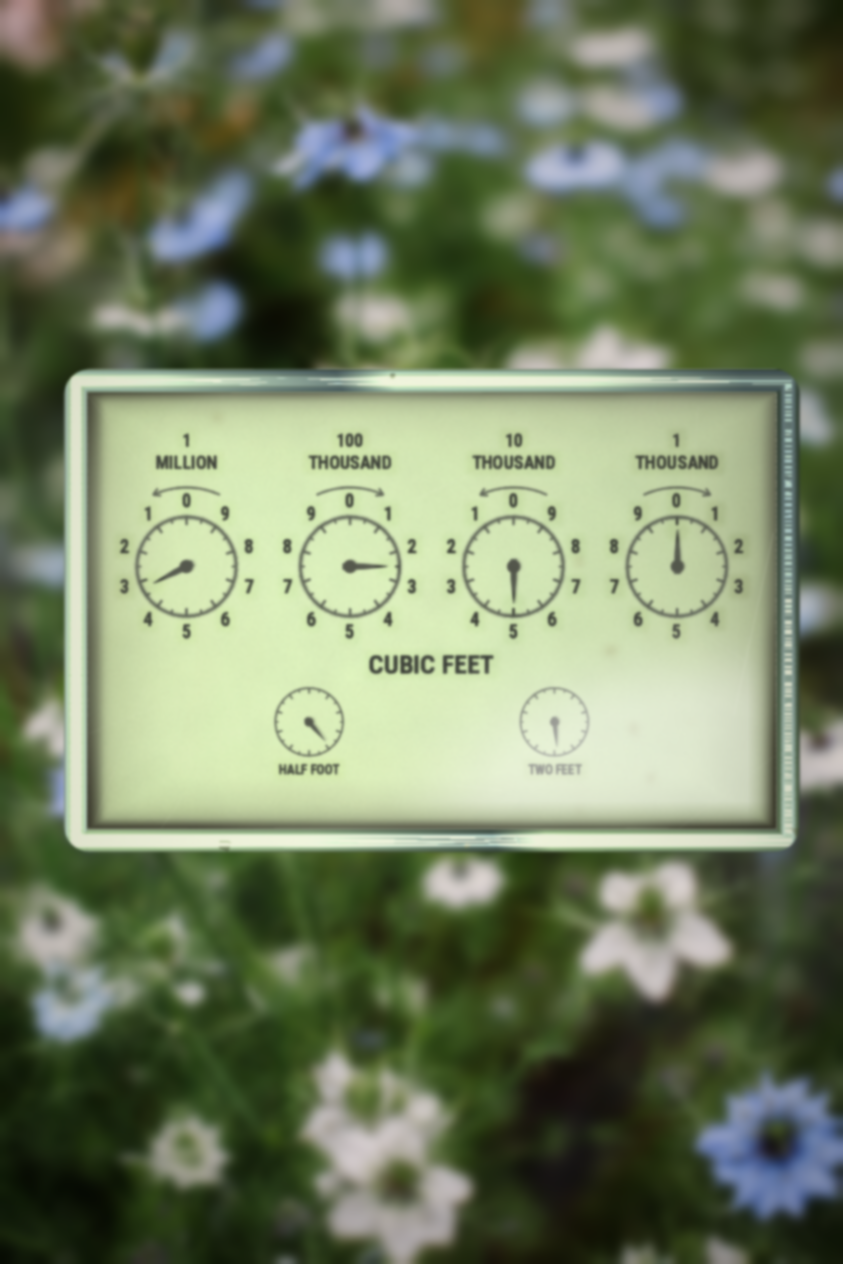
325000
